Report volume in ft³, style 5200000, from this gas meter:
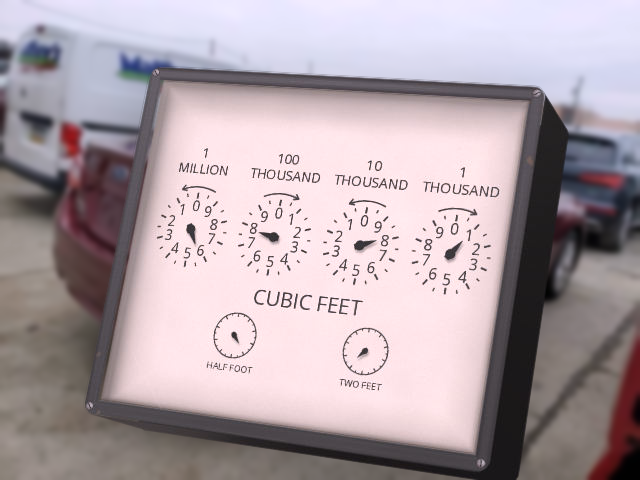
578100
